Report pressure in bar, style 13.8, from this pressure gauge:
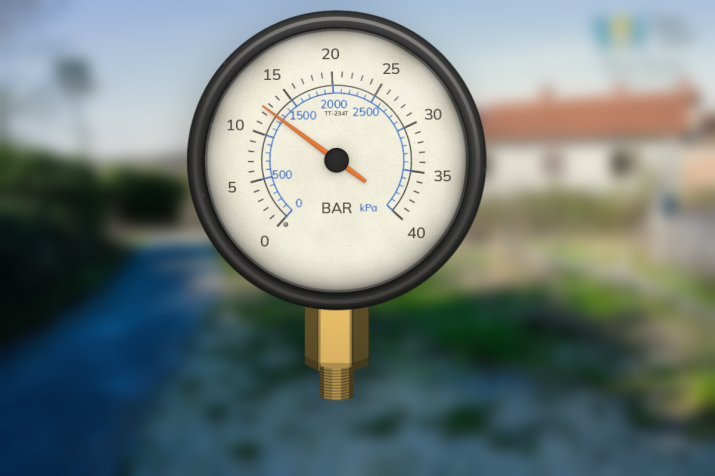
12.5
